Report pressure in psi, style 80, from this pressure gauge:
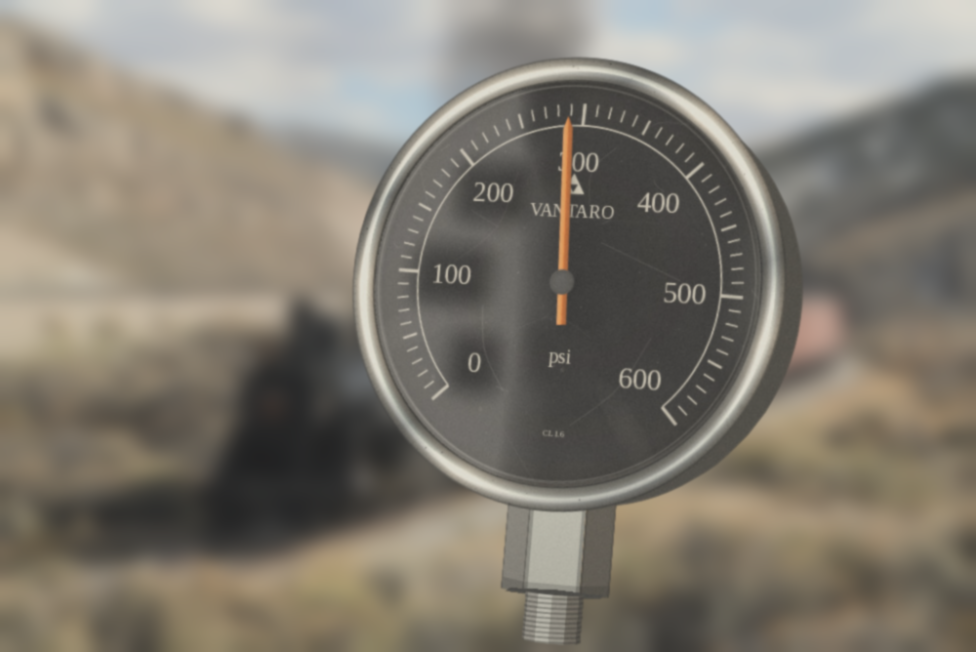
290
